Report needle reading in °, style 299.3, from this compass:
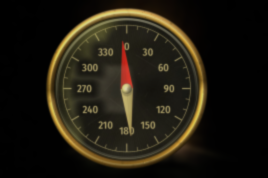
355
